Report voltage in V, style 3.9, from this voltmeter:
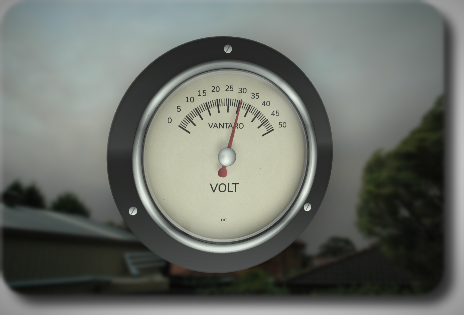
30
